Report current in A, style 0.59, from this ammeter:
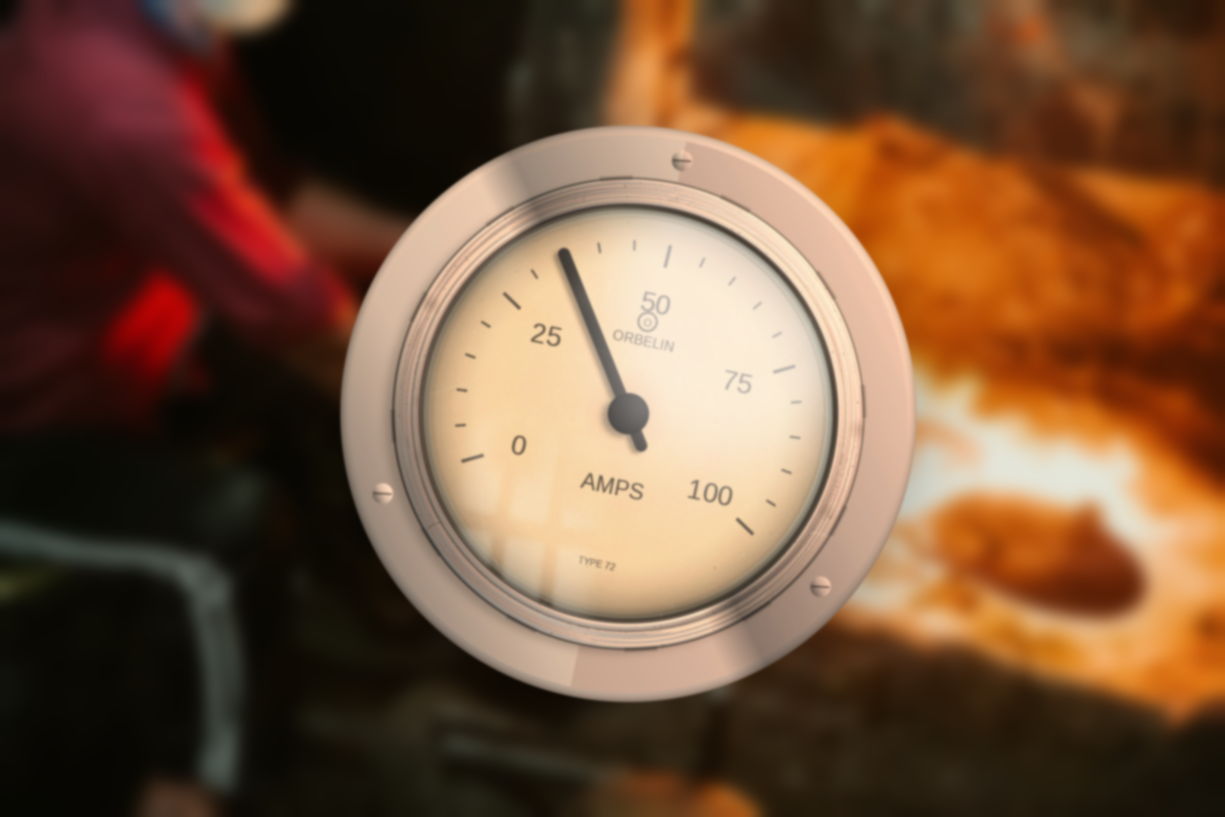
35
